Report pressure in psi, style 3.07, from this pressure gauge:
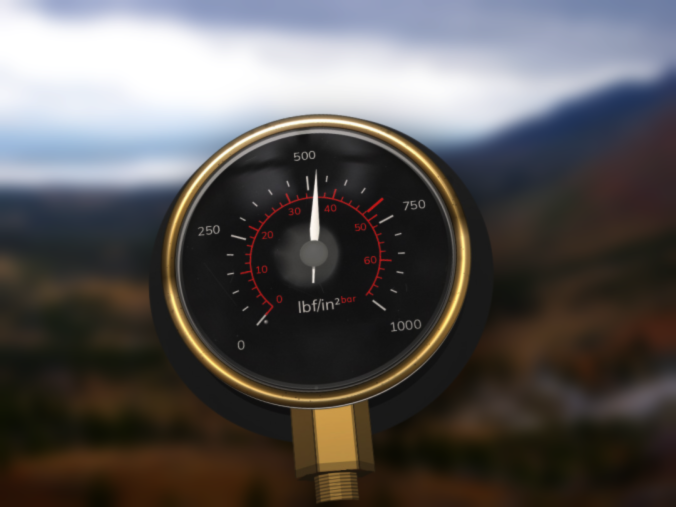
525
